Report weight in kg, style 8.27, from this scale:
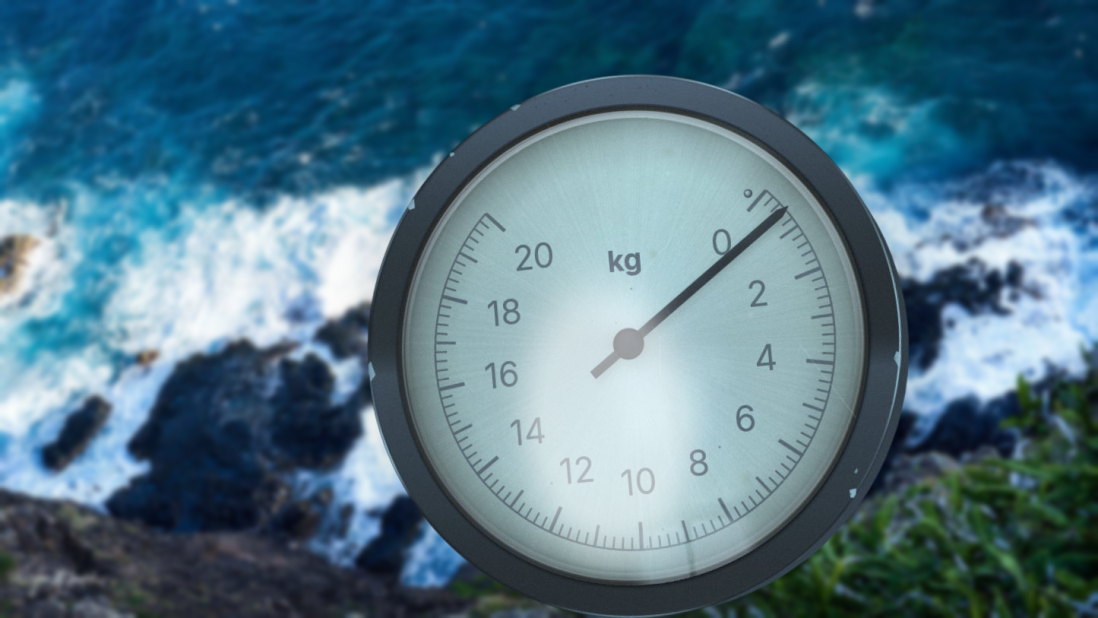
0.6
